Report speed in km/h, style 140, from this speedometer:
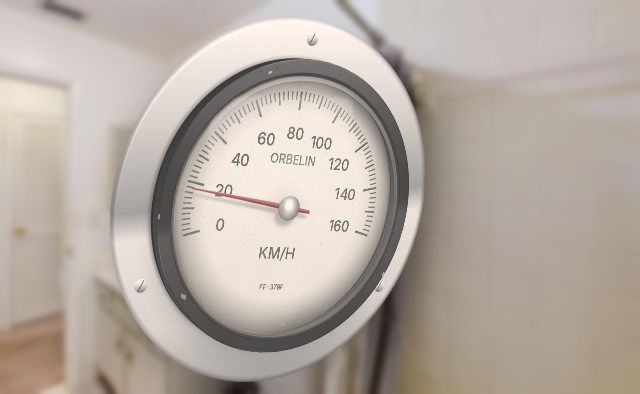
18
